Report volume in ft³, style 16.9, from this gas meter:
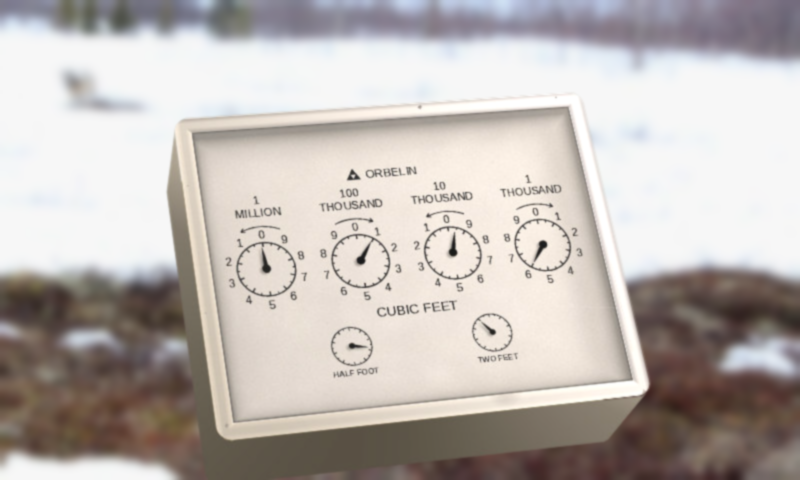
9600
